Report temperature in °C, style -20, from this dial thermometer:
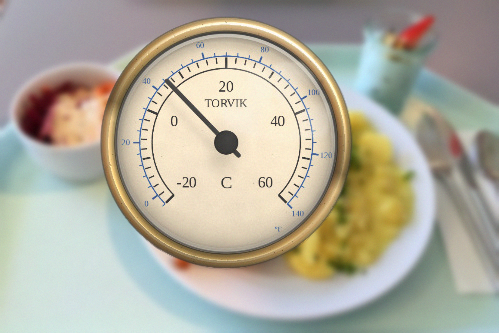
7
